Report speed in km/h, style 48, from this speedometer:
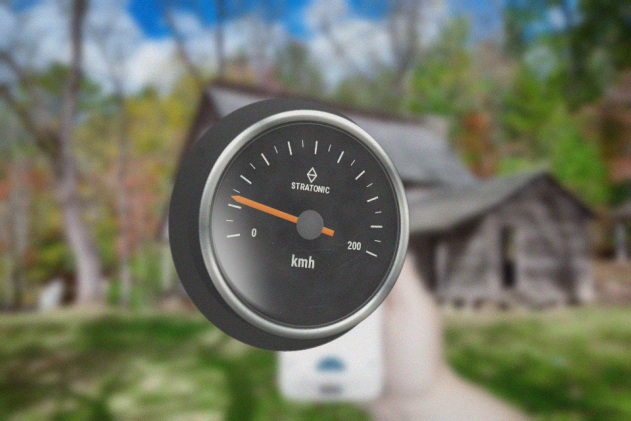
25
